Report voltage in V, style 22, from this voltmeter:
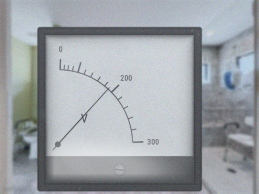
190
